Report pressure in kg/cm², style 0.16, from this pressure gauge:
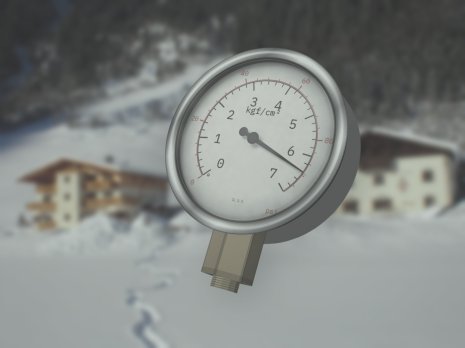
6.4
